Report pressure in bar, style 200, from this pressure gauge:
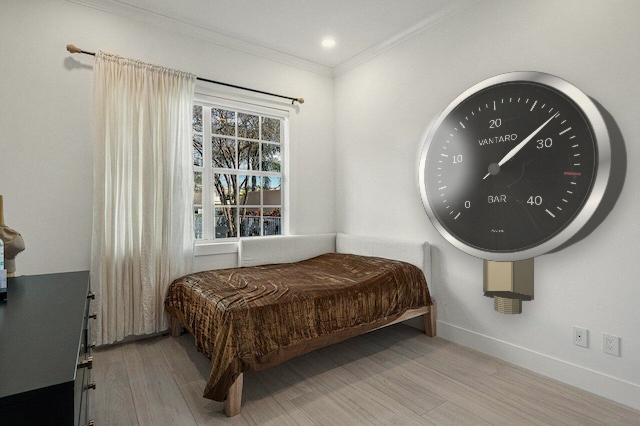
28
